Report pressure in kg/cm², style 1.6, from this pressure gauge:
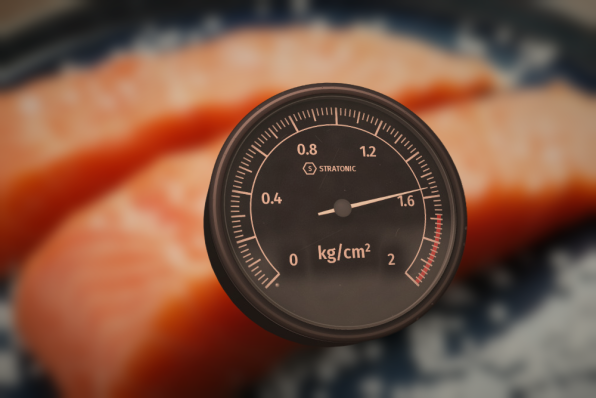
1.56
